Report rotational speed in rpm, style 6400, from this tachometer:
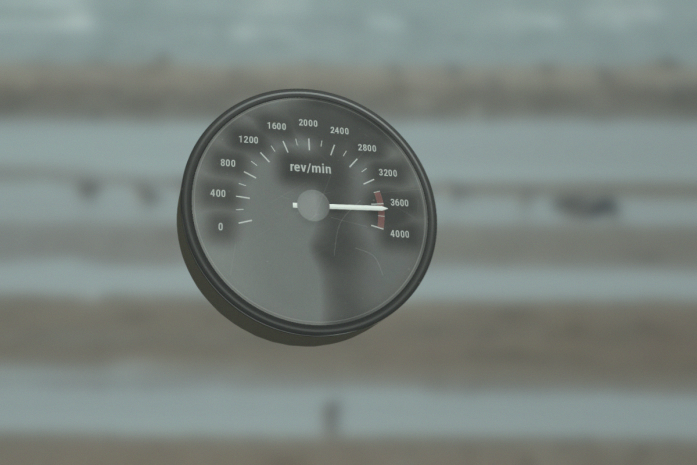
3700
